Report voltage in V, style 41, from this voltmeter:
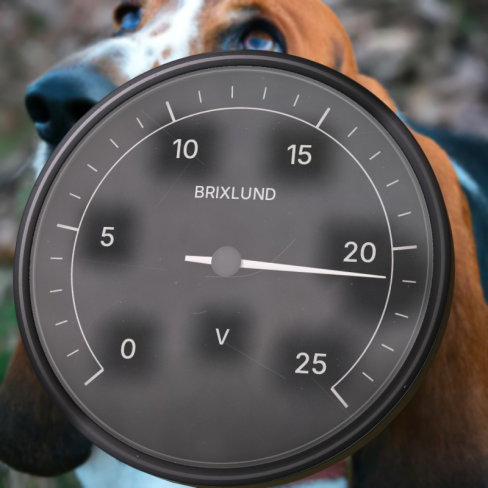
21
